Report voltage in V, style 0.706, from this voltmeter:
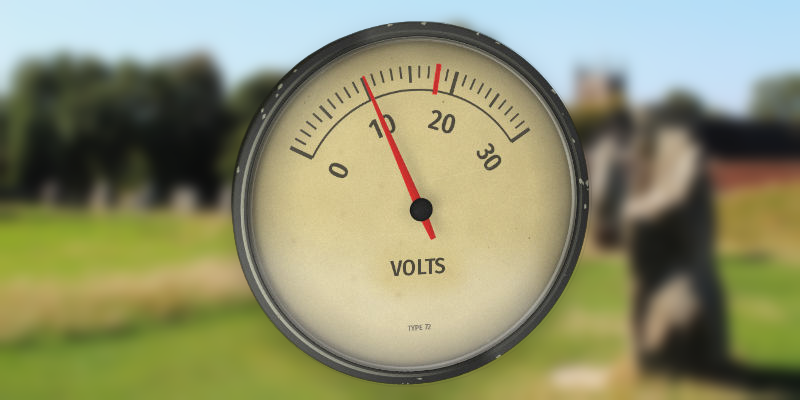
10
